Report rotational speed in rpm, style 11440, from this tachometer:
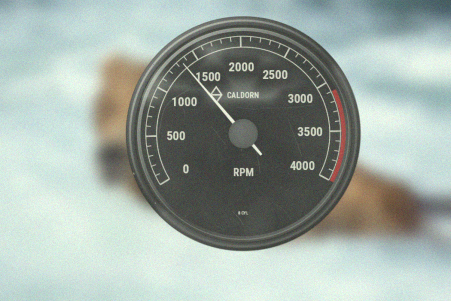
1350
